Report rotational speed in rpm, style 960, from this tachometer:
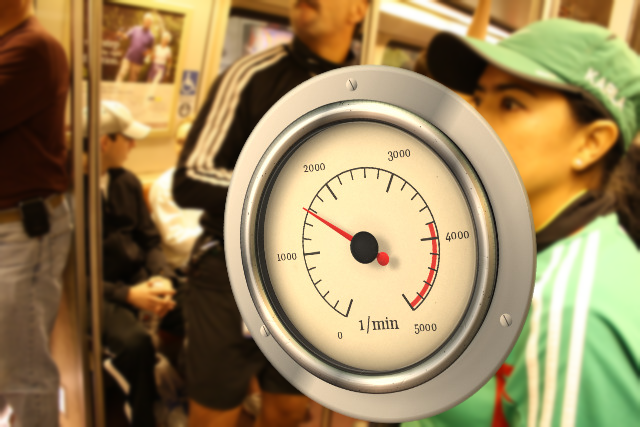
1600
